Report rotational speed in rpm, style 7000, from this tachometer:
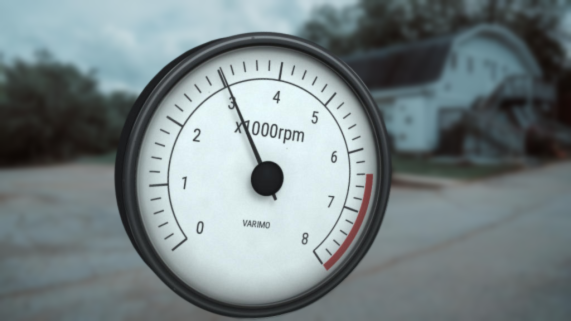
3000
